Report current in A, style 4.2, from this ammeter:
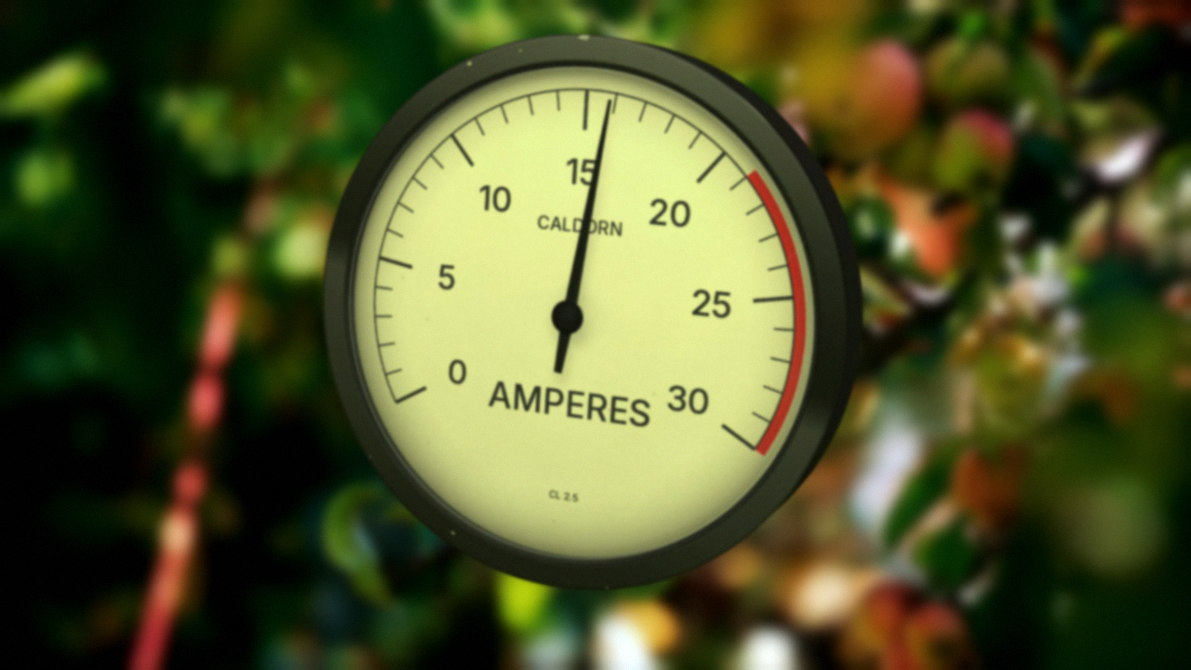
16
